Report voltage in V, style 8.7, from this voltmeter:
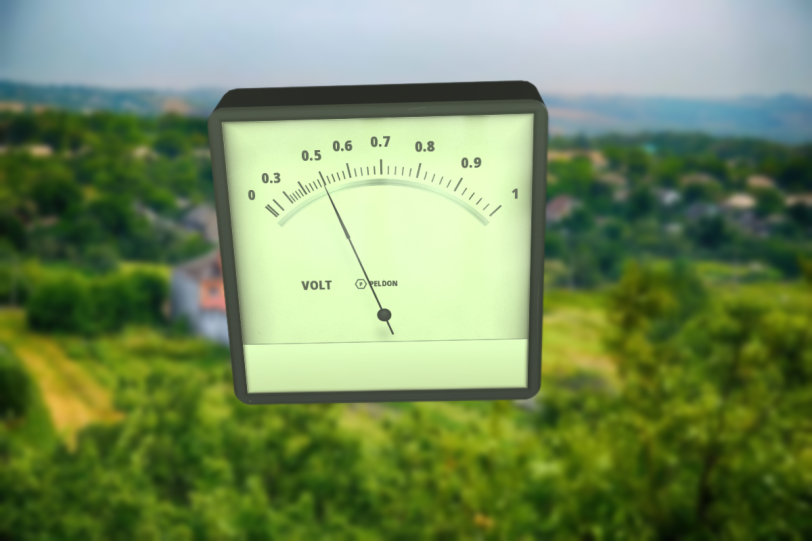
0.5
